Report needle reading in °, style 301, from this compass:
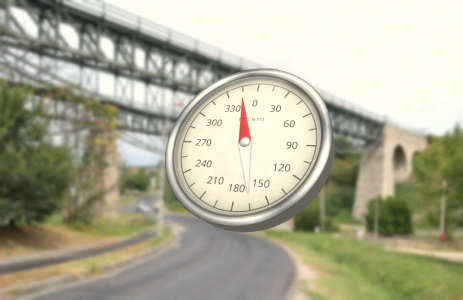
345
